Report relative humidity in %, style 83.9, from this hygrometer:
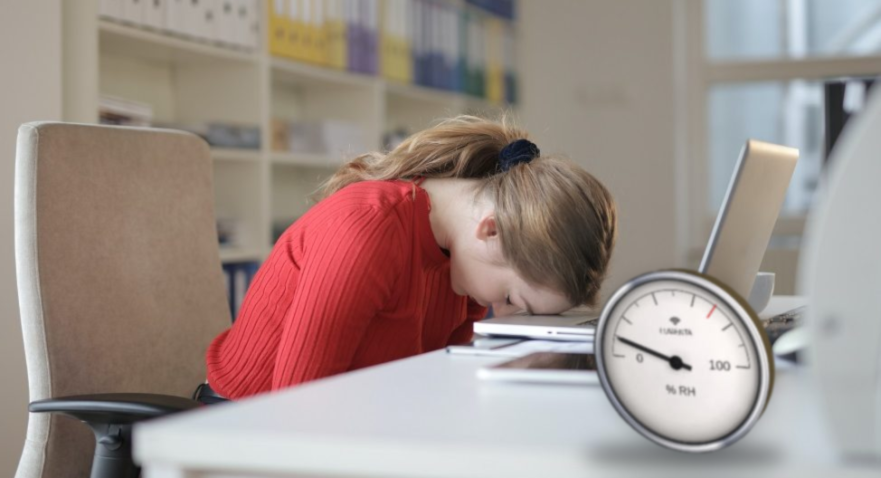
10
